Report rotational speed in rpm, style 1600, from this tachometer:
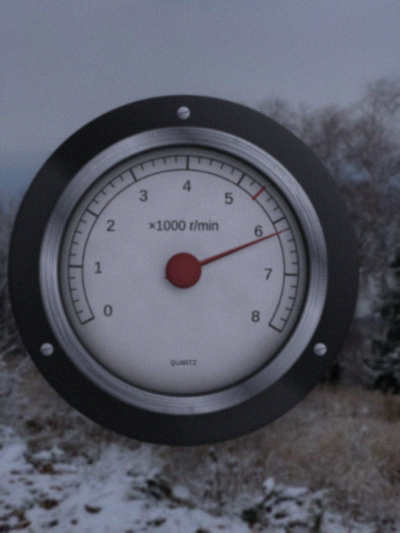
6200
